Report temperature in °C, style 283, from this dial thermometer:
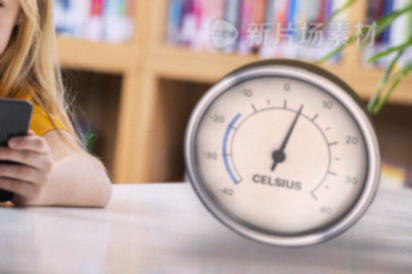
5
